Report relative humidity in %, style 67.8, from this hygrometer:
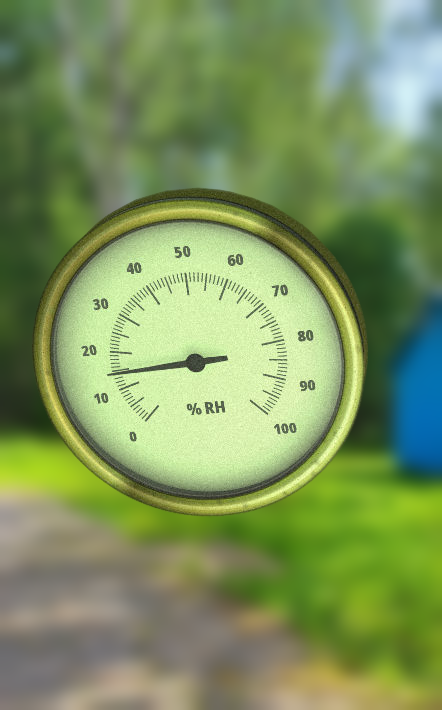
15
